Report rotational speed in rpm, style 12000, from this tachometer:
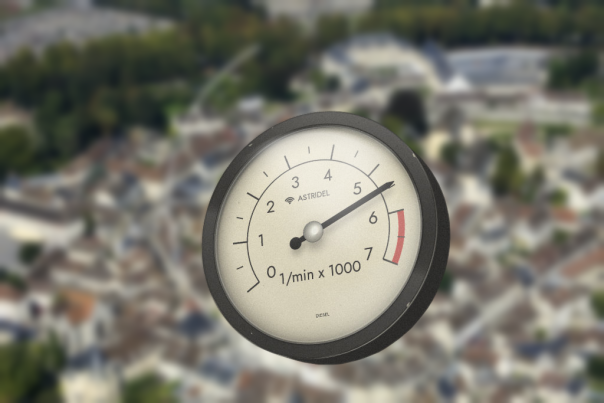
5500
